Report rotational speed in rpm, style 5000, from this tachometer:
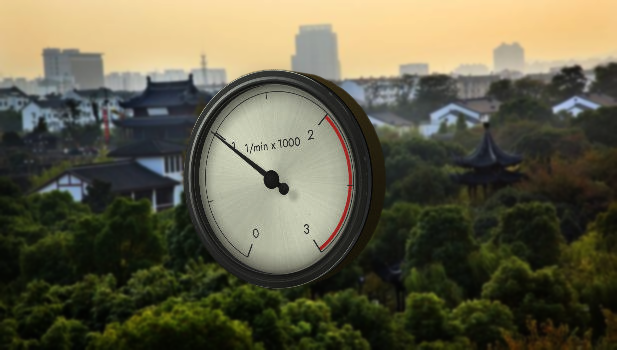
1000
